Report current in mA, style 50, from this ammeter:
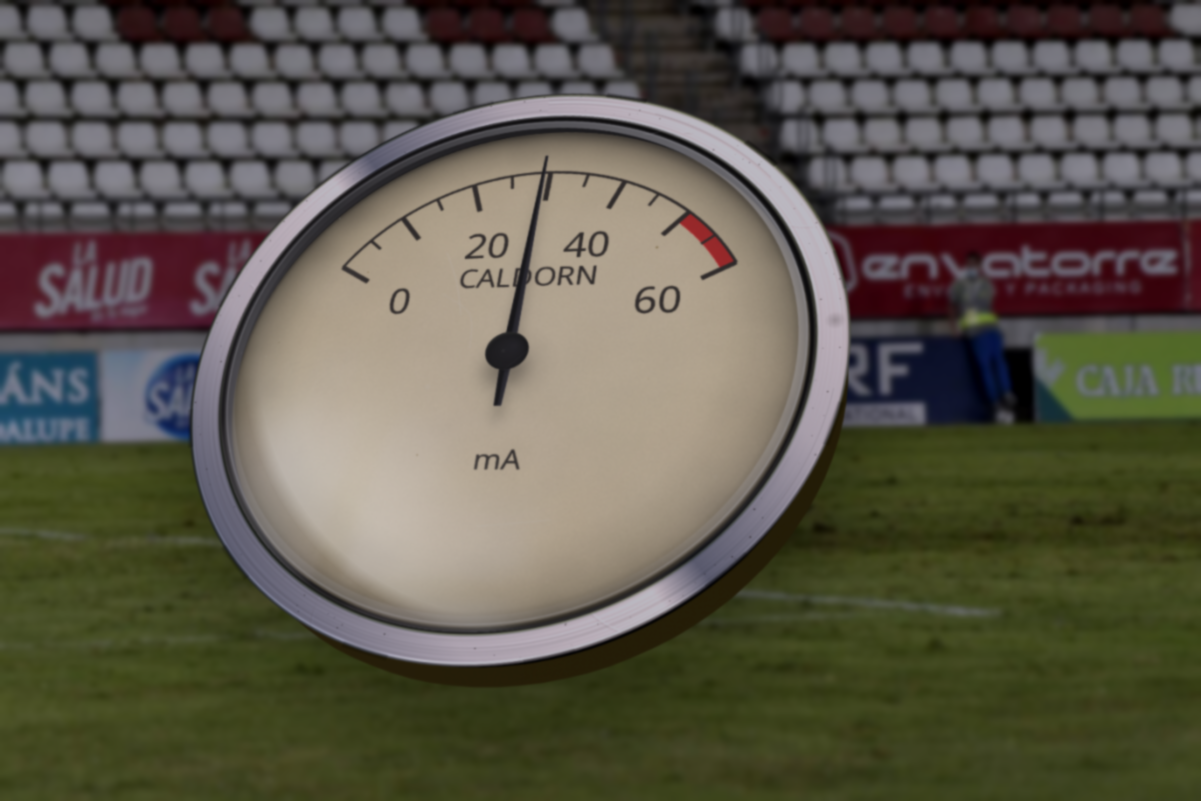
30
